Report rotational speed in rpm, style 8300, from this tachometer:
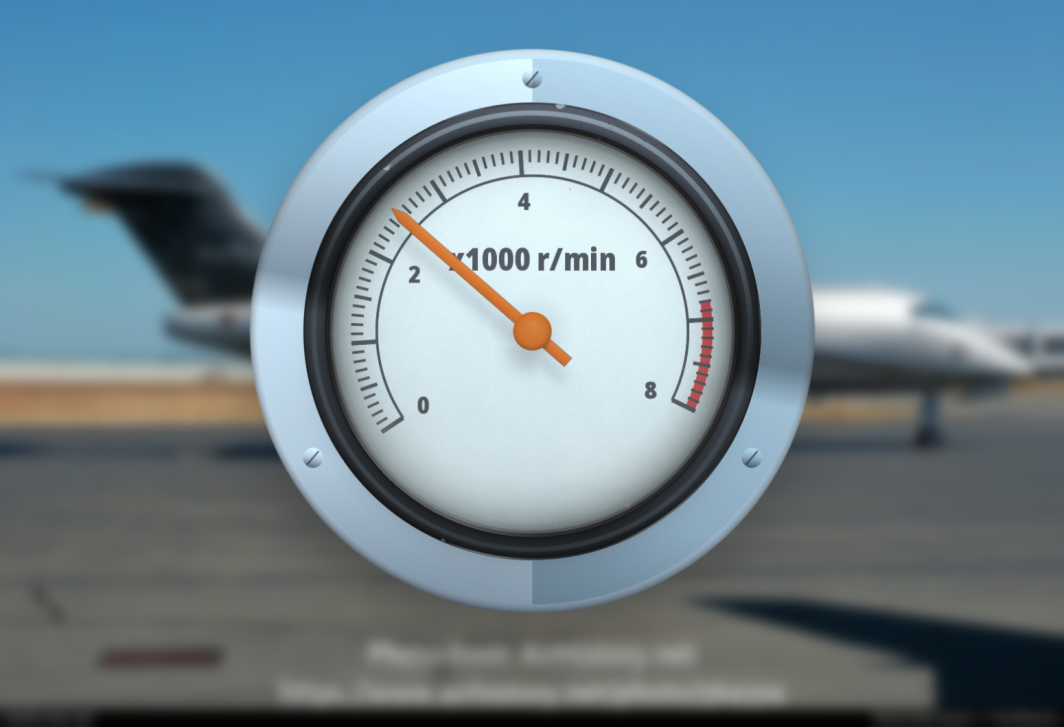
2500
